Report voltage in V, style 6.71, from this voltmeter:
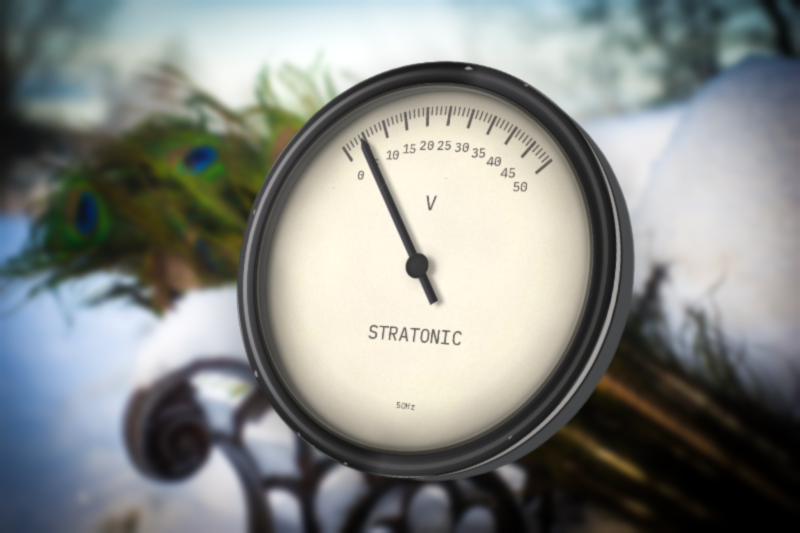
5
